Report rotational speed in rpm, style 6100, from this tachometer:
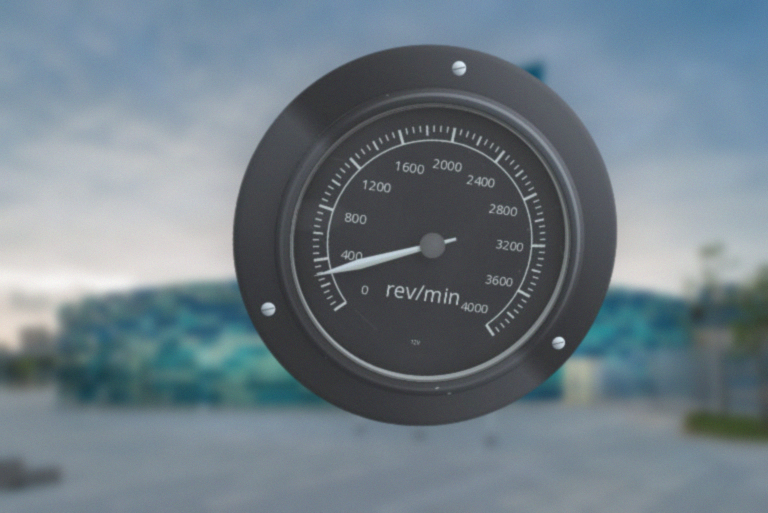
300
